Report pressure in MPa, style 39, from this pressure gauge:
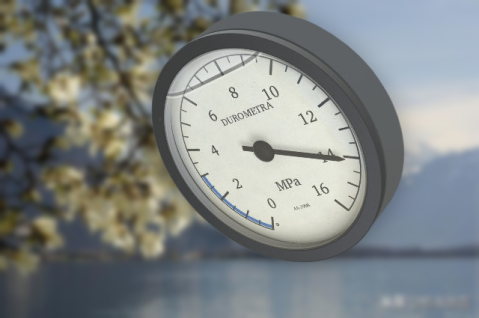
14
